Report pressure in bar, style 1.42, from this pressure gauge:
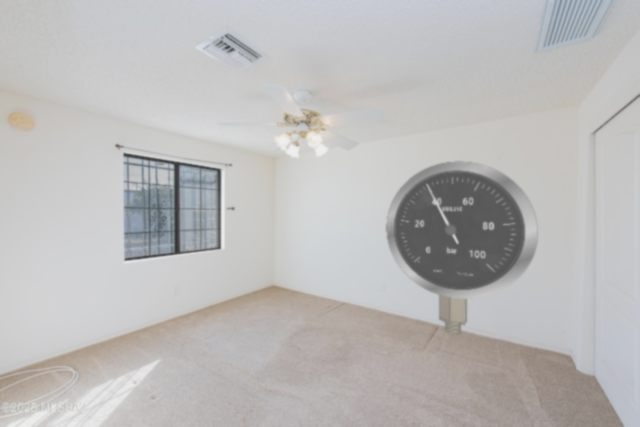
40
